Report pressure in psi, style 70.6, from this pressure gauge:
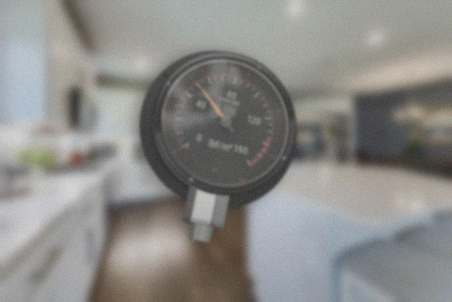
50
